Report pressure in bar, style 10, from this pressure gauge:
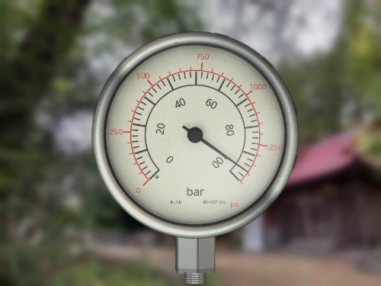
96
